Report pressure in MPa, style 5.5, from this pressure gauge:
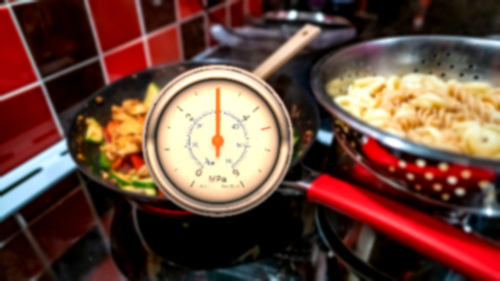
3
